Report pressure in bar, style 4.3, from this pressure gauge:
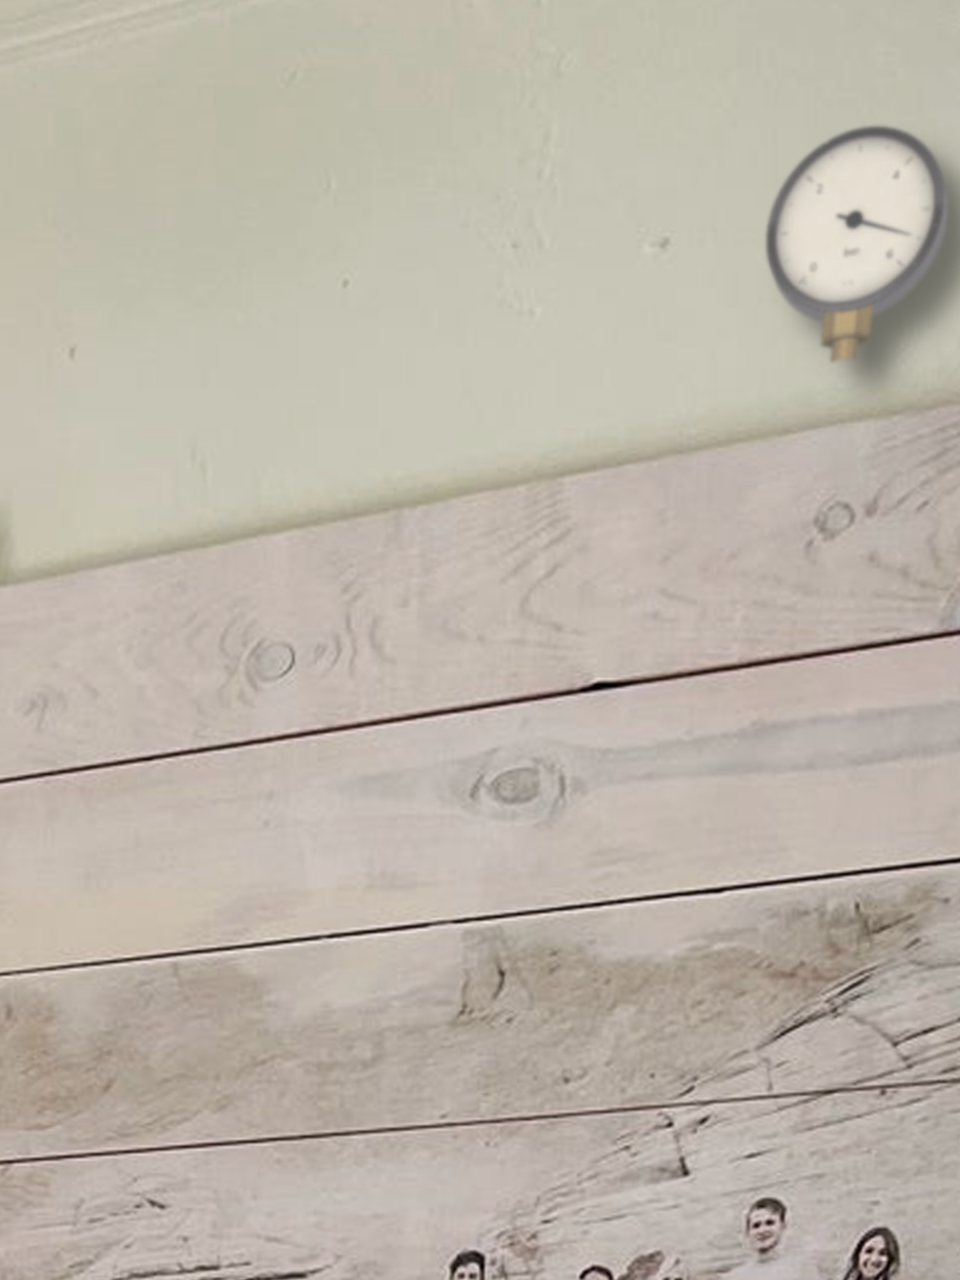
5.5
